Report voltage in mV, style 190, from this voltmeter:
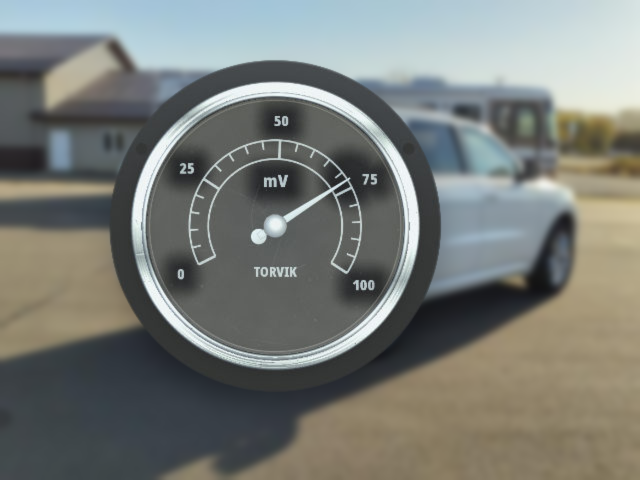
72.5
